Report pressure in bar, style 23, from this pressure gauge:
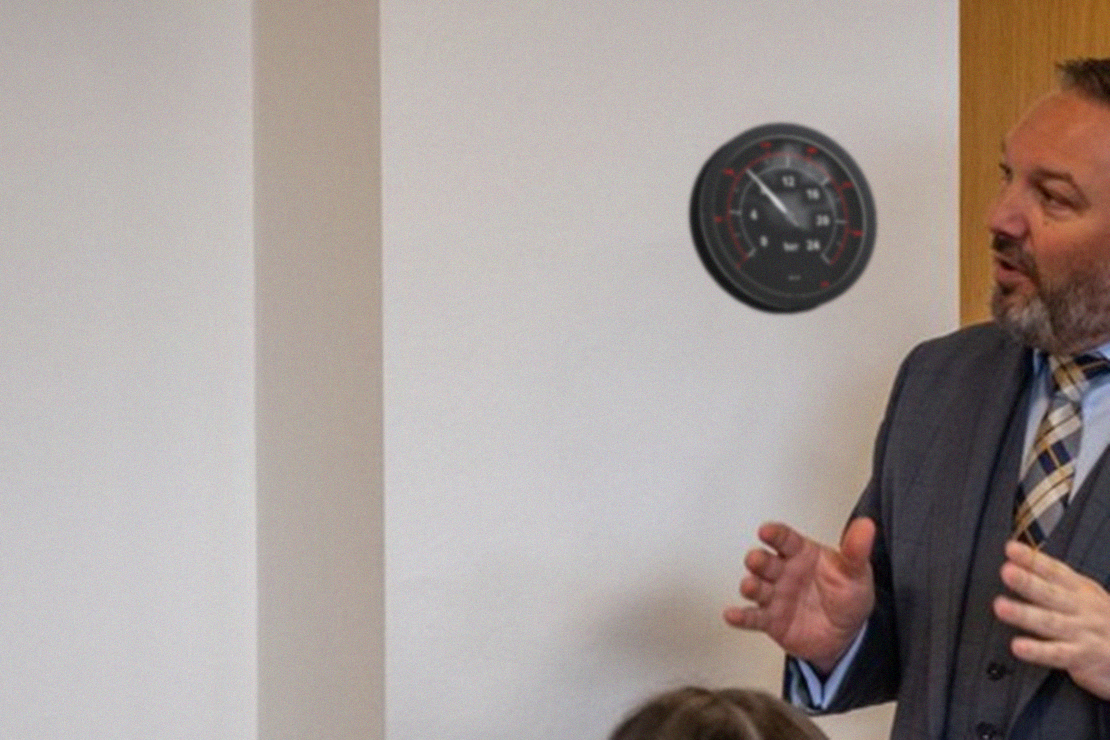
8
